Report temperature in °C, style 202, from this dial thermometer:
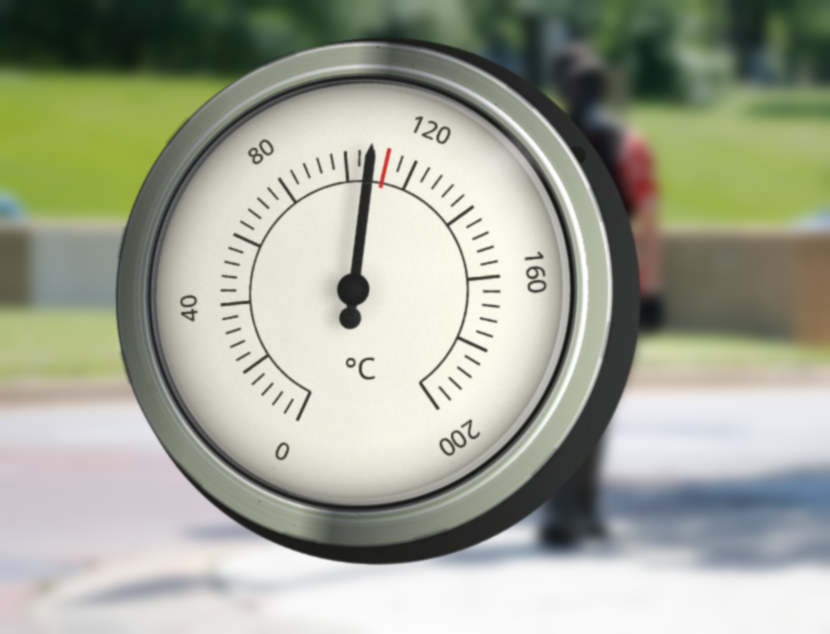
108
